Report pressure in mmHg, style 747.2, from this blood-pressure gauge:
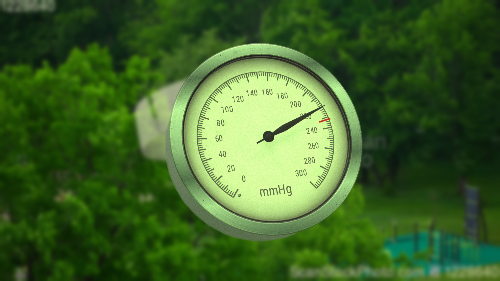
220
